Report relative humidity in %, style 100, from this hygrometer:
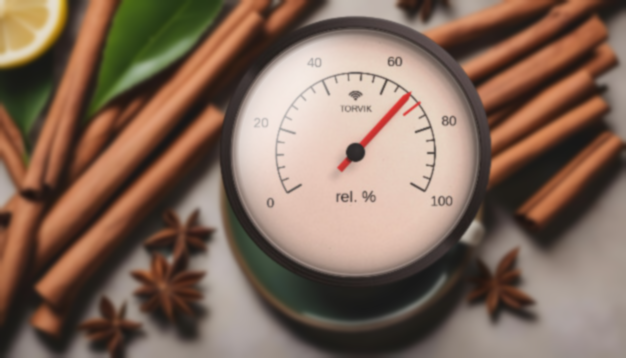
68
